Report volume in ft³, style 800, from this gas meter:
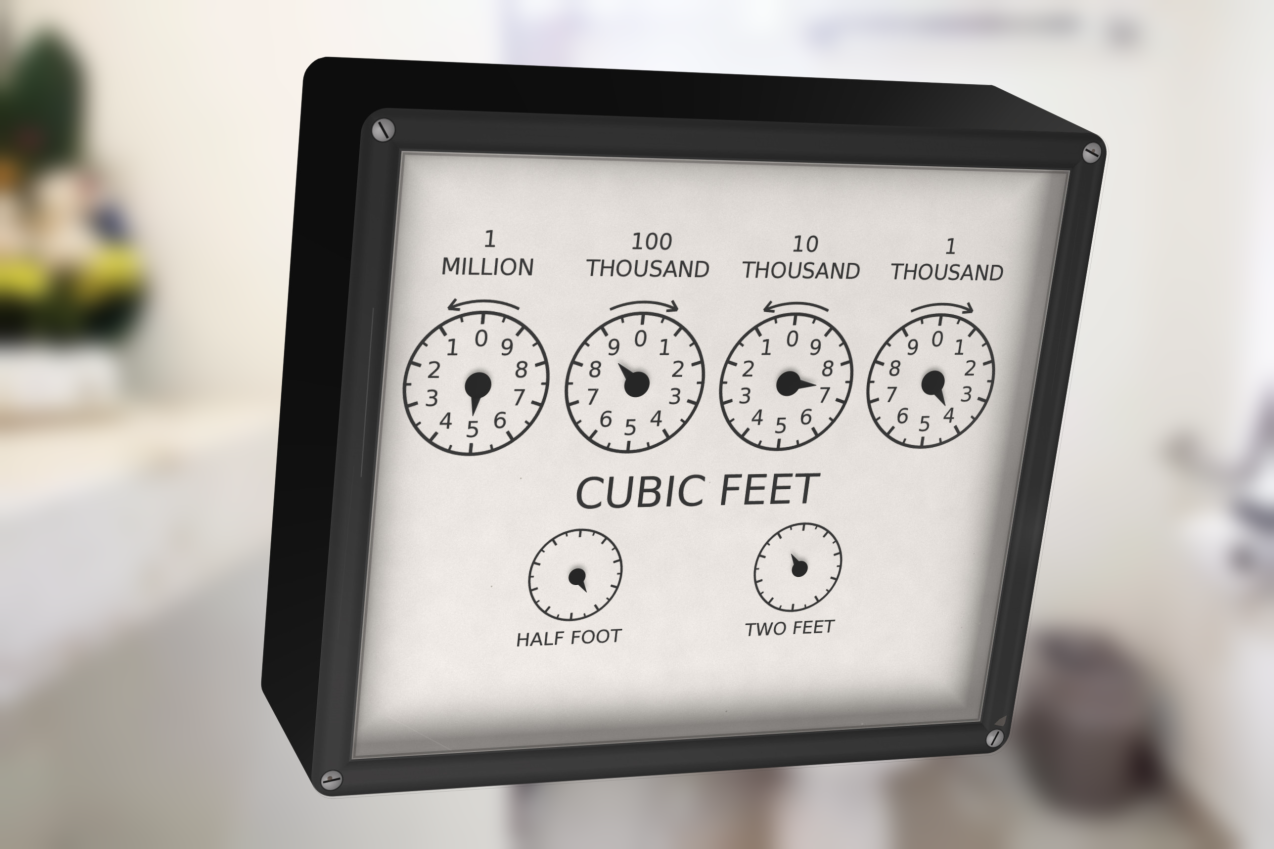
487400
